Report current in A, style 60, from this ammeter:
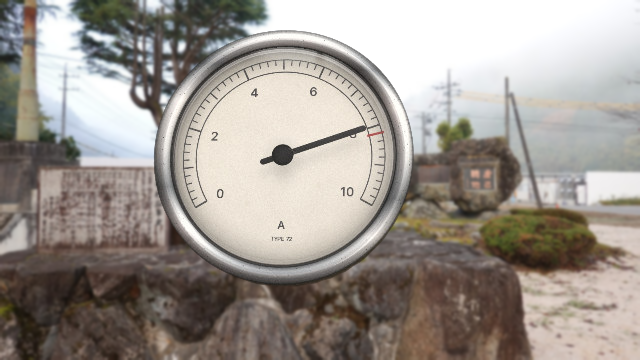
8
